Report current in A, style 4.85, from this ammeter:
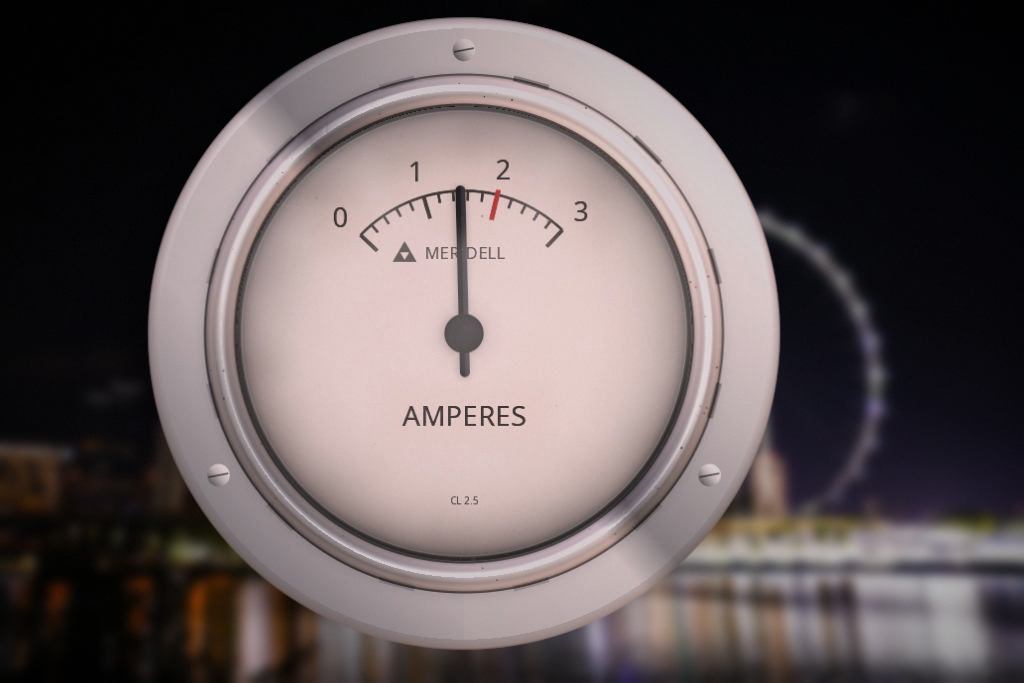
1.5
